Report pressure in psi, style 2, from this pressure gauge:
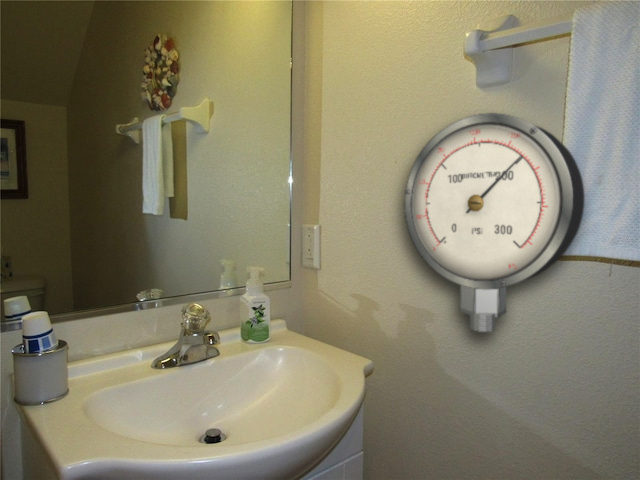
200
